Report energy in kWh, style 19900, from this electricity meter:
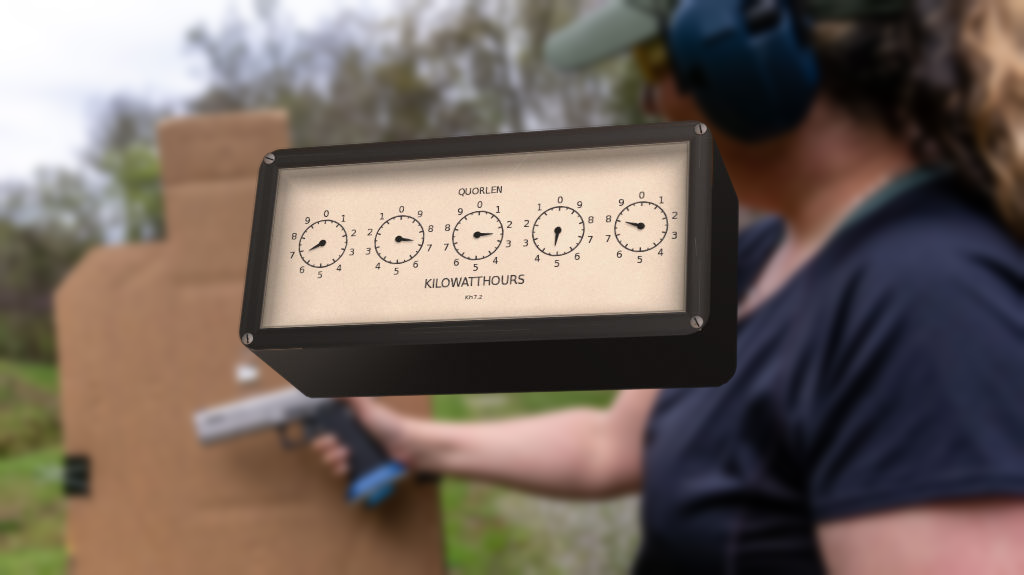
67248
